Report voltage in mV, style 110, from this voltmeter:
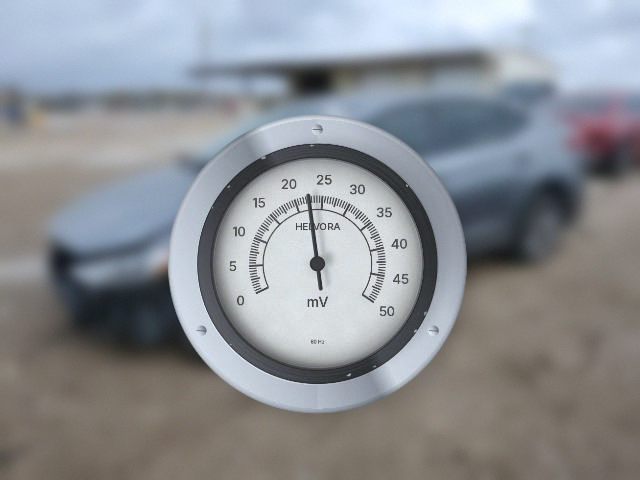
22.5
